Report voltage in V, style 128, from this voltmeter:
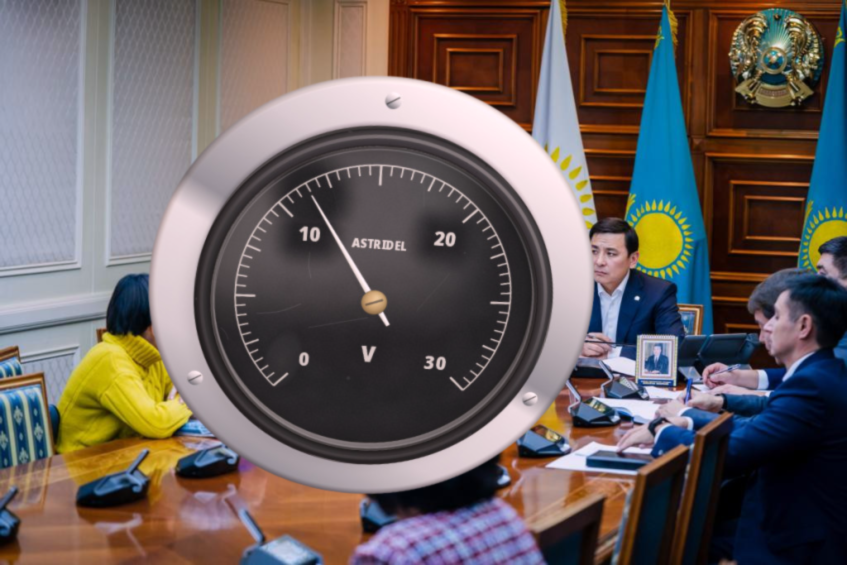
11.5
